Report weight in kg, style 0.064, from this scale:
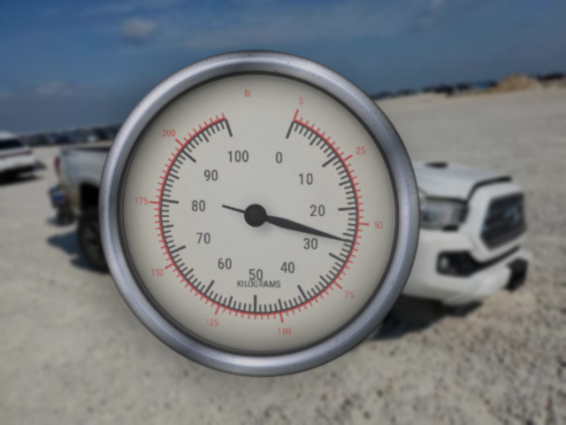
26
